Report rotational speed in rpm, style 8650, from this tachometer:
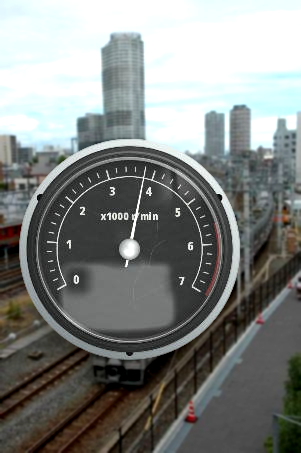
3800
